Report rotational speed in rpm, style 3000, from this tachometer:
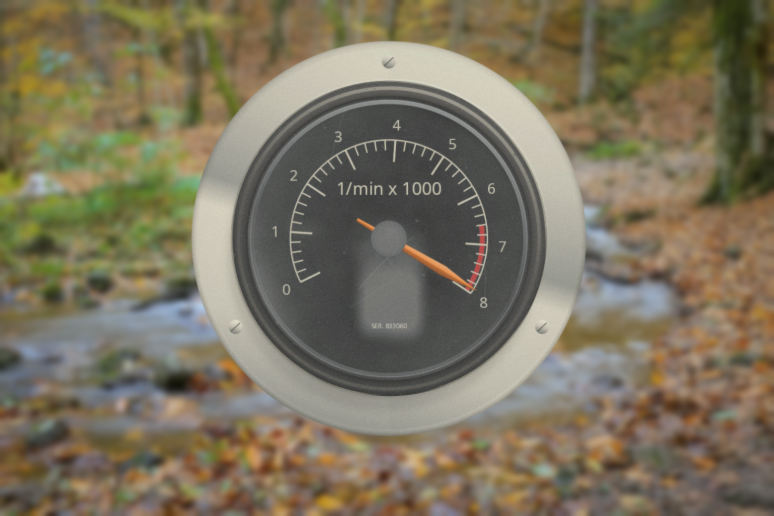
7900
